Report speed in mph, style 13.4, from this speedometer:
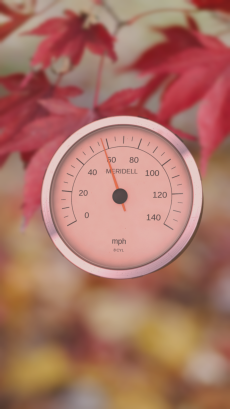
57.5
